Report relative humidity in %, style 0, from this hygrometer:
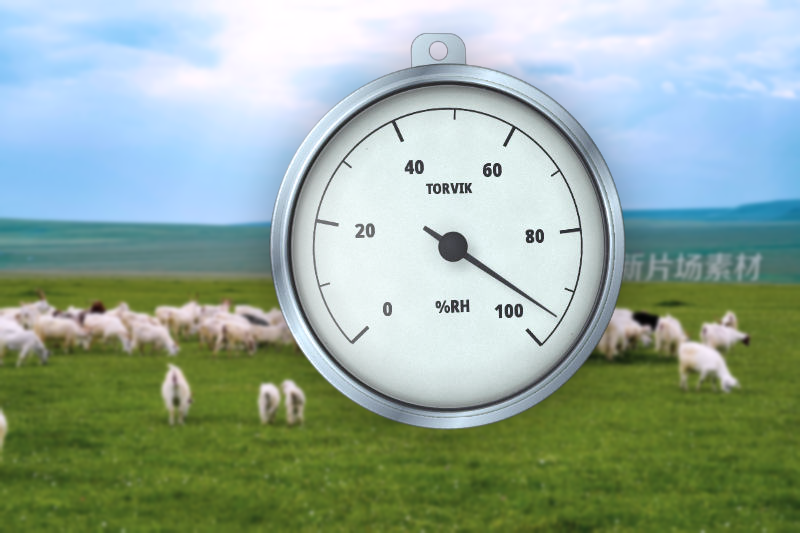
95
